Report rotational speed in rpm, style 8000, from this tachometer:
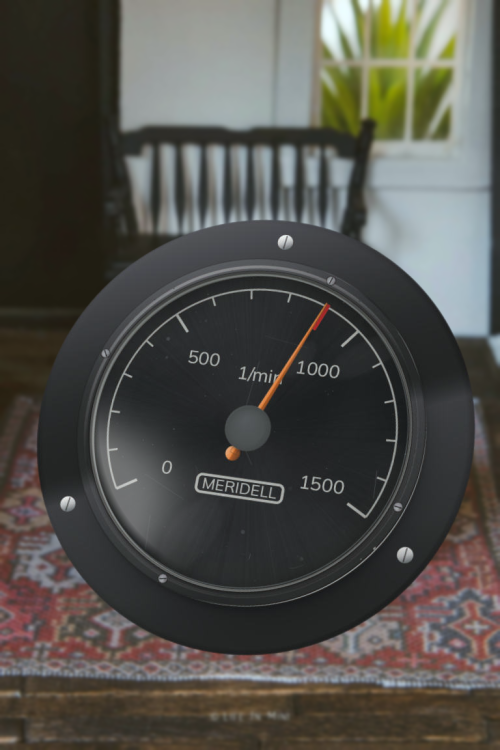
900
